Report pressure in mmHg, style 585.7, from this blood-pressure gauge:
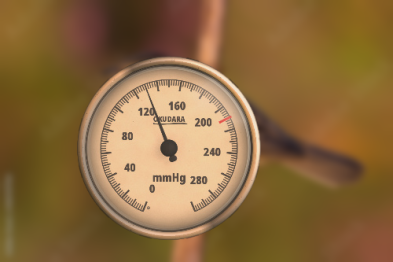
130
